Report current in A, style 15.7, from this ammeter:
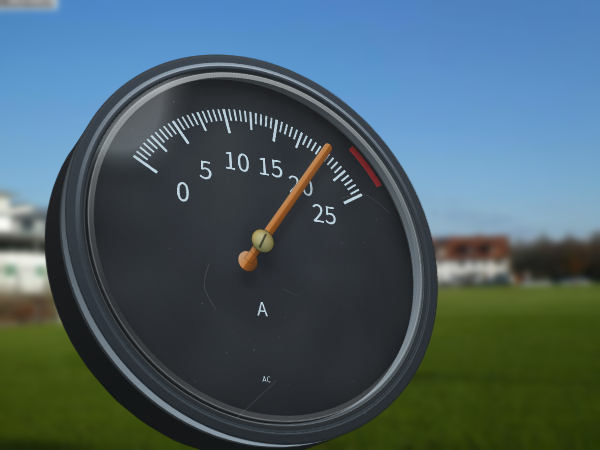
20
